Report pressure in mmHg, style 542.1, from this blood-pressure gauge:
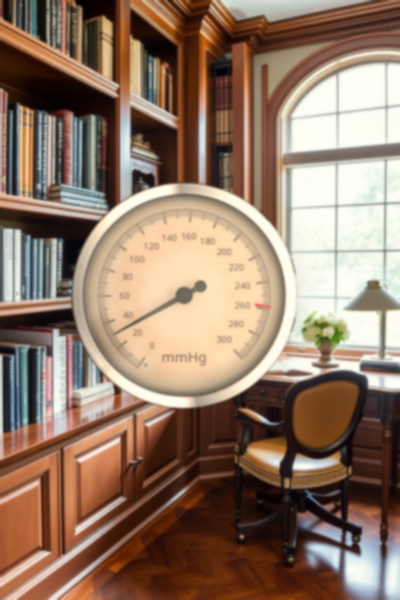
30
